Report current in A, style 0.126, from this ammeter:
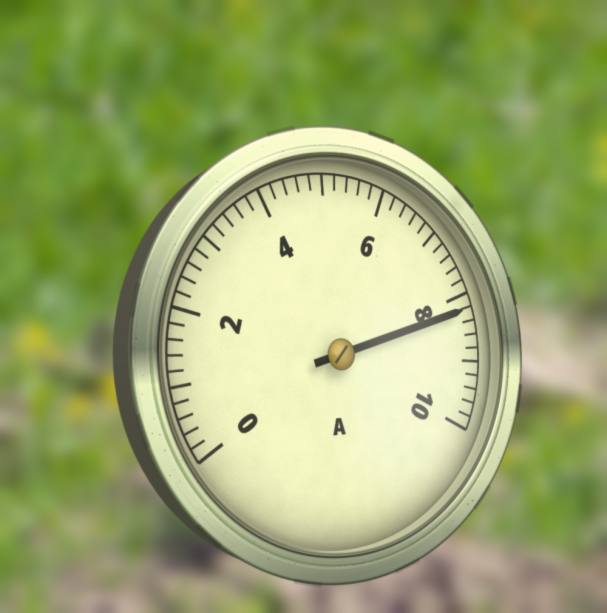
8.2
